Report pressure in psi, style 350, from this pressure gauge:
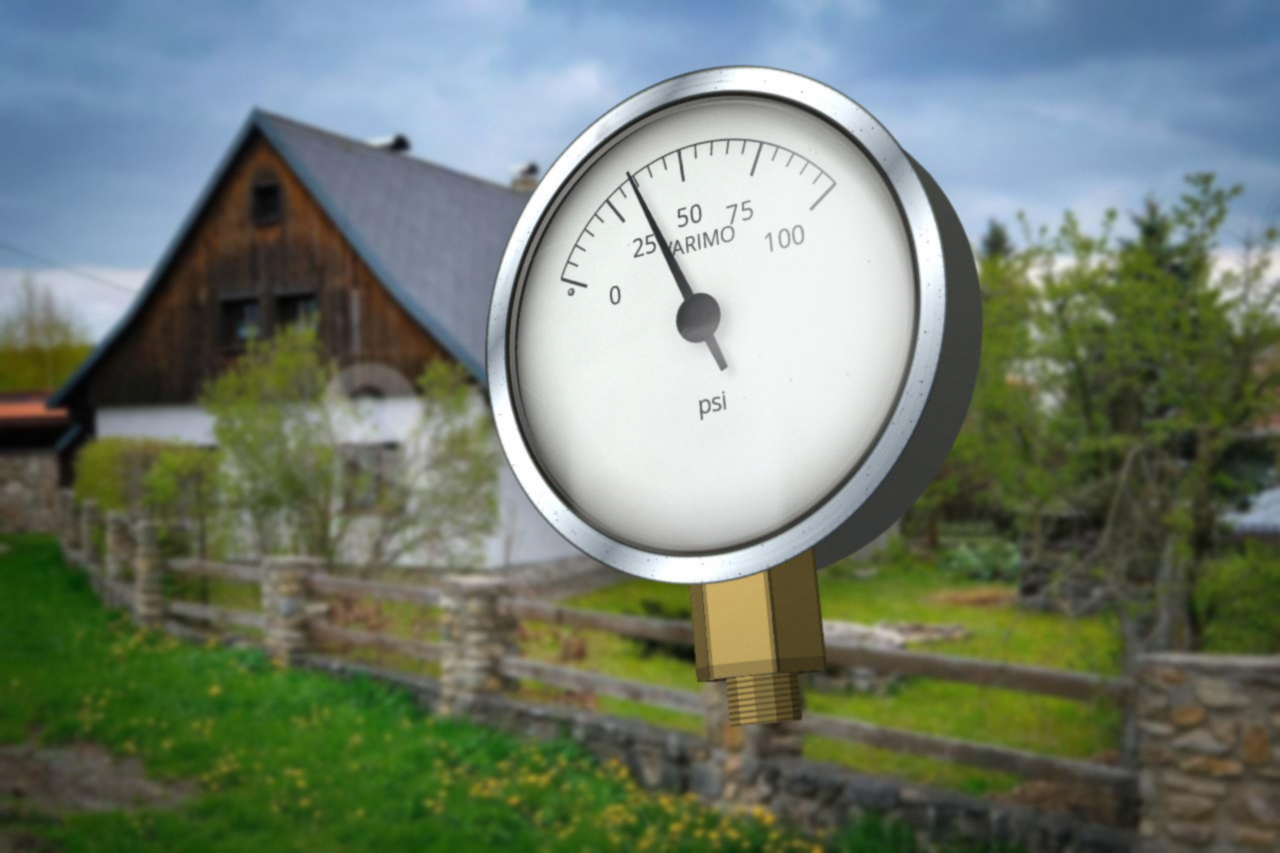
35
